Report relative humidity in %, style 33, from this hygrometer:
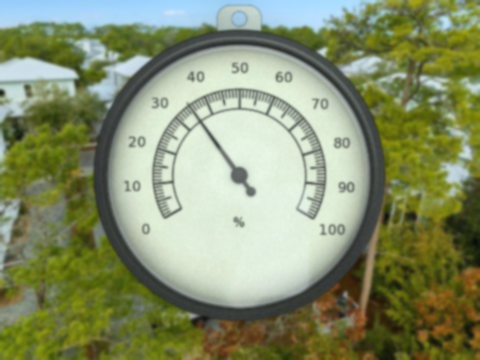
35
